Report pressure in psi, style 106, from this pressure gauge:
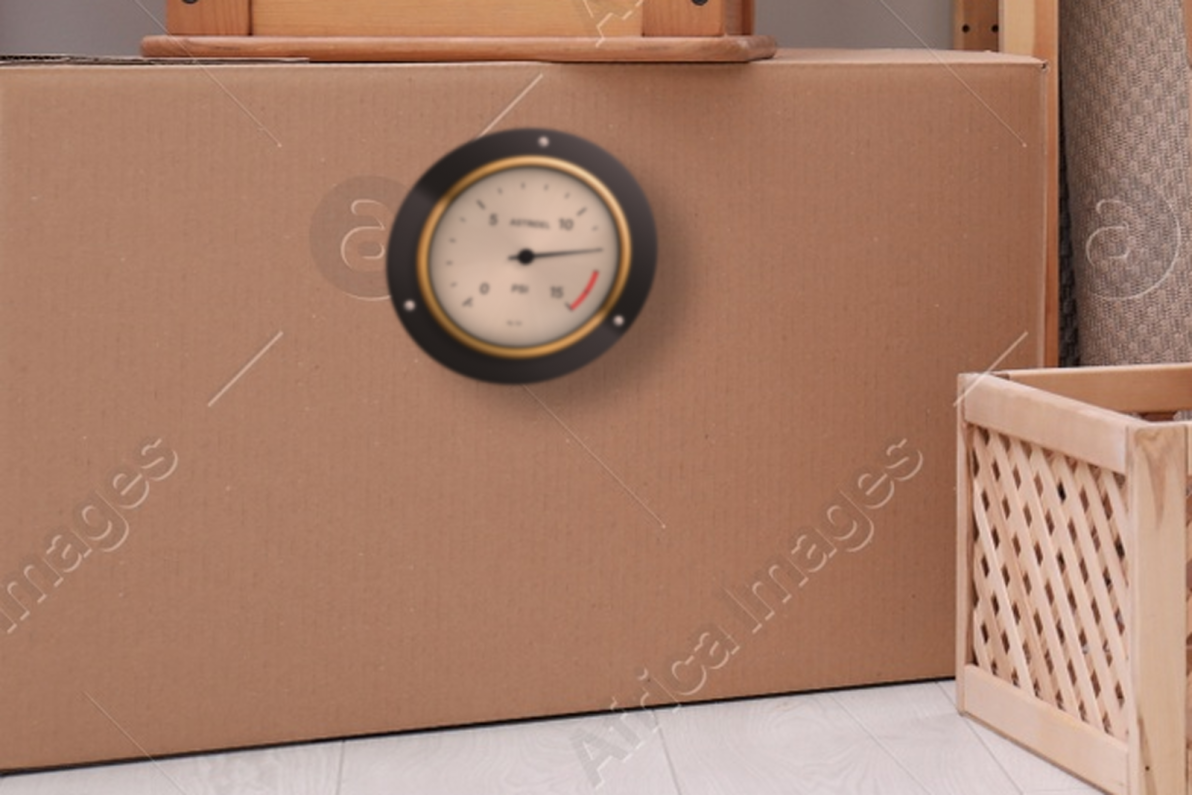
12
